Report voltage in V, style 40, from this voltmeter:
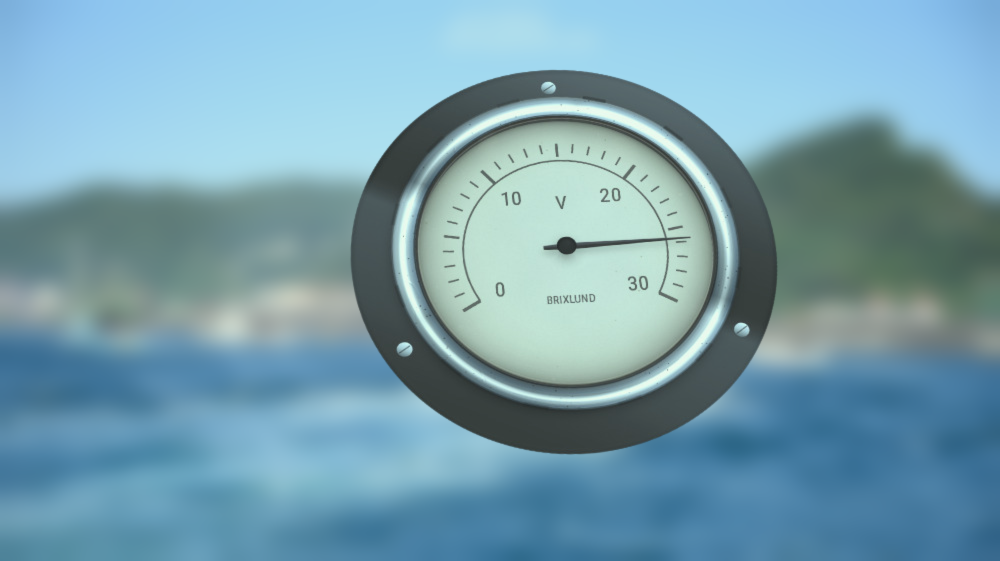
26
